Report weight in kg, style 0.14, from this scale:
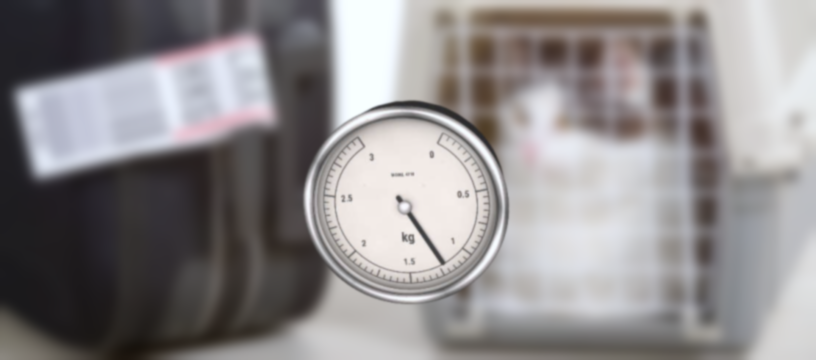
1.2
